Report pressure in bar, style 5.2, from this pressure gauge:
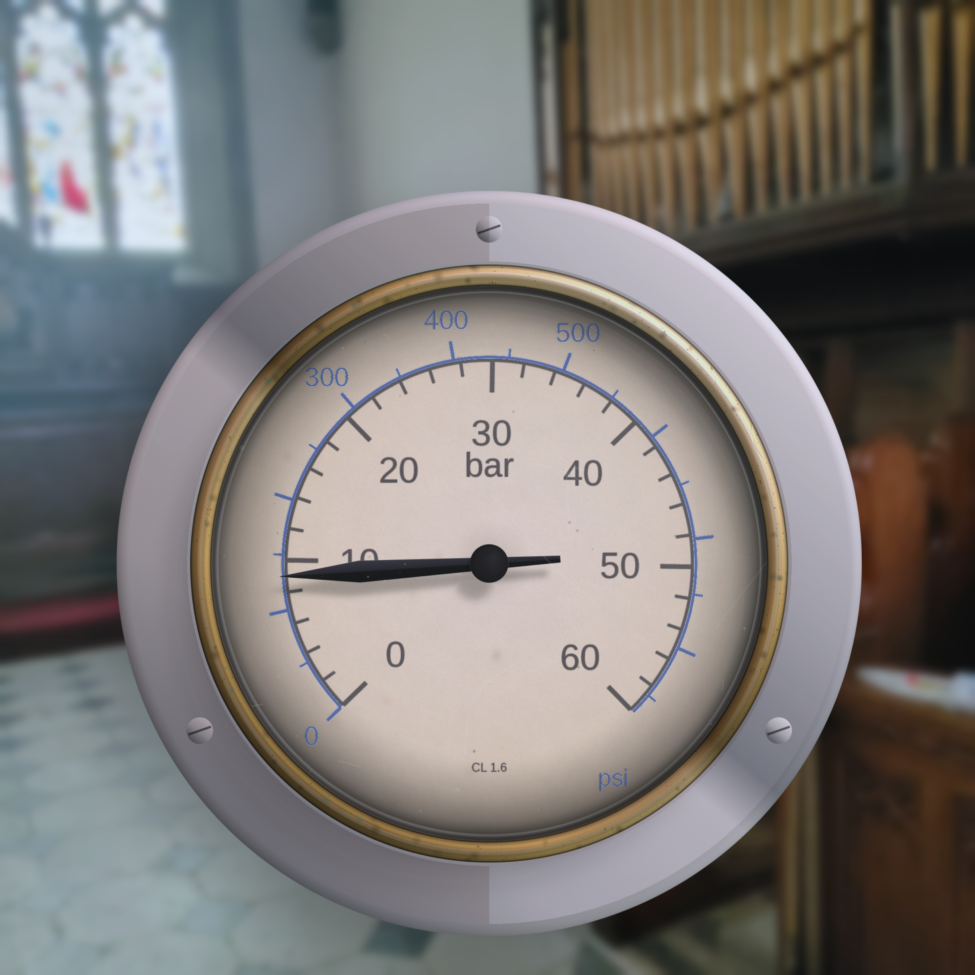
9
